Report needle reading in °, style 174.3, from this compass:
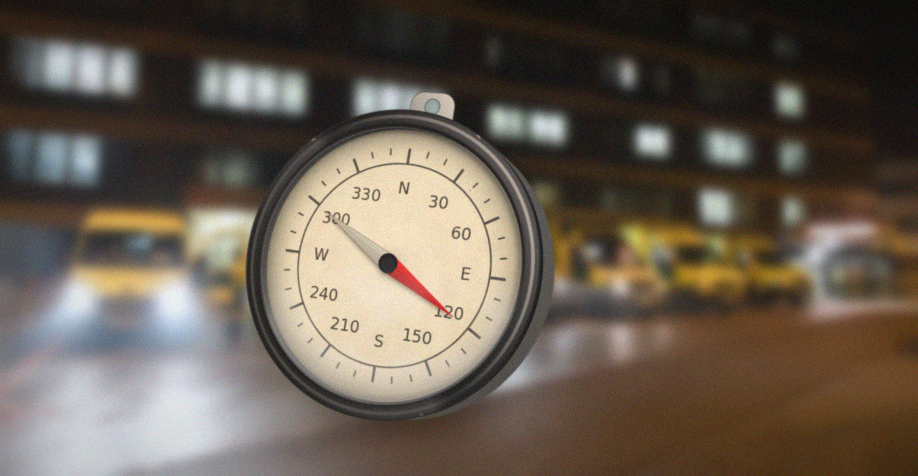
120
